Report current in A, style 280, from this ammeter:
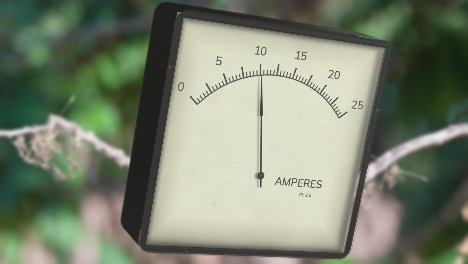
10
